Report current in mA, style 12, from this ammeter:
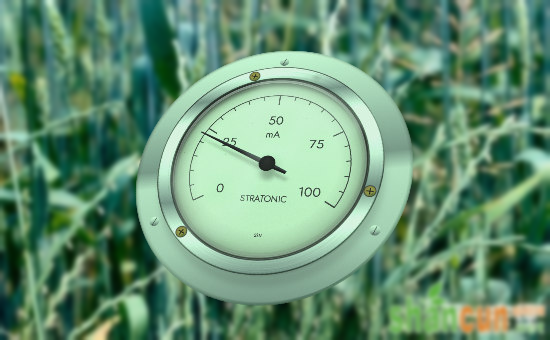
22.5
